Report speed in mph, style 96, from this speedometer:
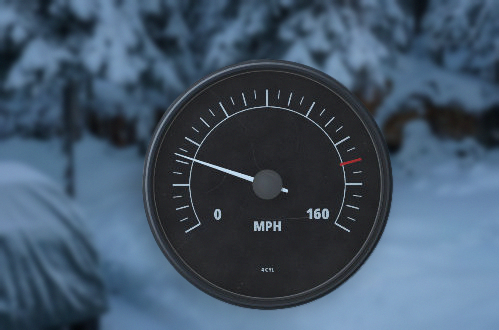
32.5
